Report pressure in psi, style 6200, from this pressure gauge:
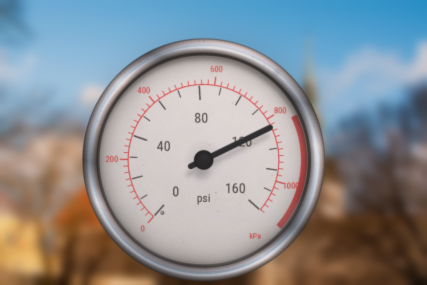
120
